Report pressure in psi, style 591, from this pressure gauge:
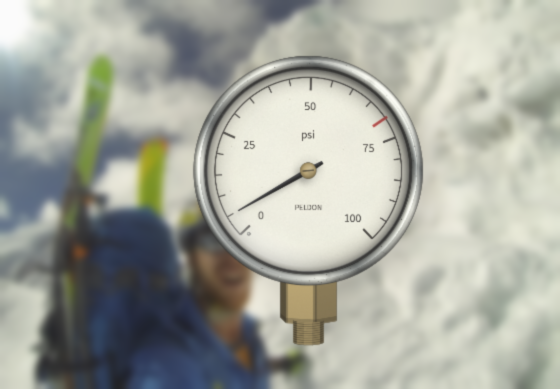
5
